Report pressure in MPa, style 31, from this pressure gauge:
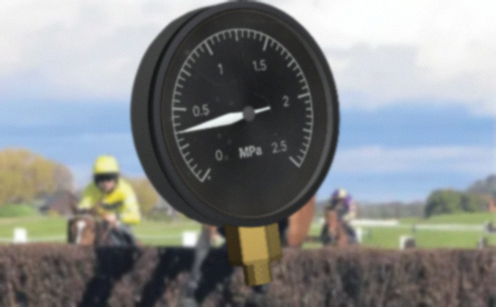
0.35
